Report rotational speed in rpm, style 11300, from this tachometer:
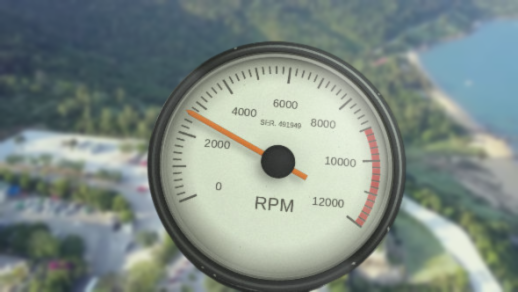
2600
